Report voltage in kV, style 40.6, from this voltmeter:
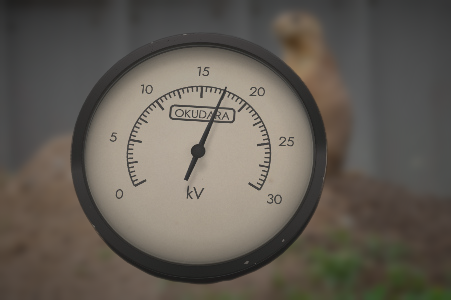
17.5
